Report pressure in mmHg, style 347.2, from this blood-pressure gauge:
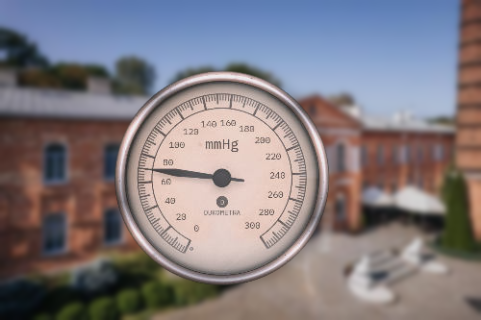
70
